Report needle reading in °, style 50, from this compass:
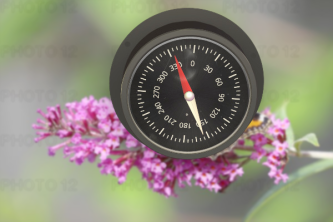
335
